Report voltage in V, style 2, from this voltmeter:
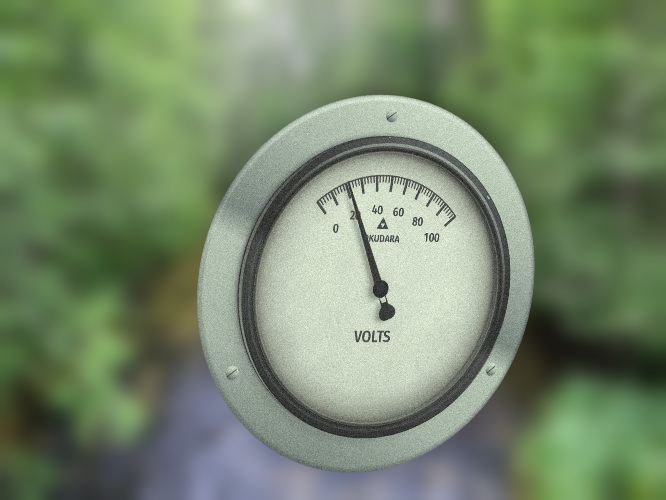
20
